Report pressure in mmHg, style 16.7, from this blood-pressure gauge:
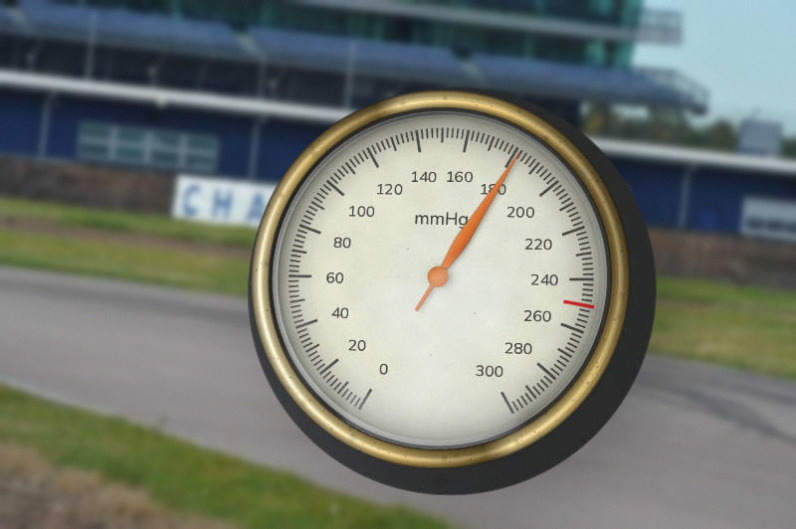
182
